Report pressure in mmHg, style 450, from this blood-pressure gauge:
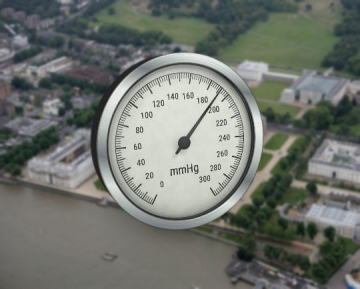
190
